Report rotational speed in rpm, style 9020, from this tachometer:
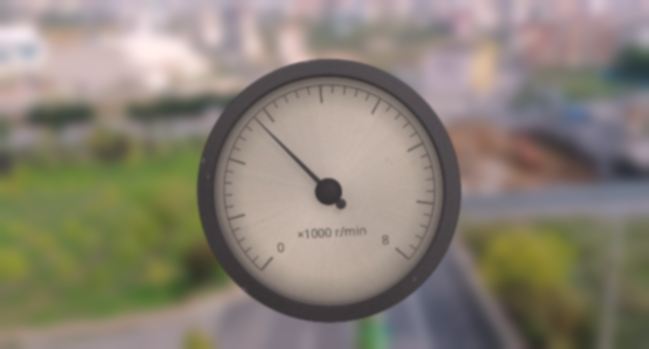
2800
